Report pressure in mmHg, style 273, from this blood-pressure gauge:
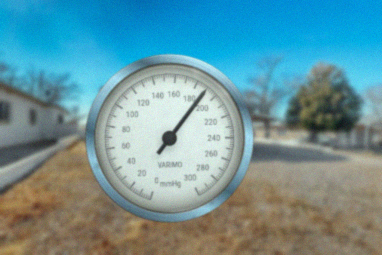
190
